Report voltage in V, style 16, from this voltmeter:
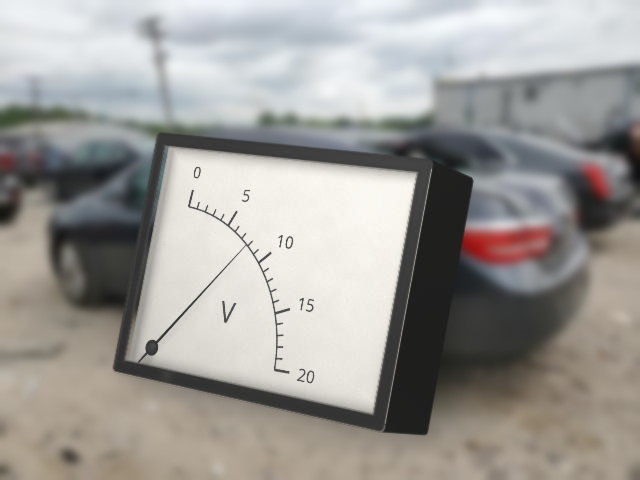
8
